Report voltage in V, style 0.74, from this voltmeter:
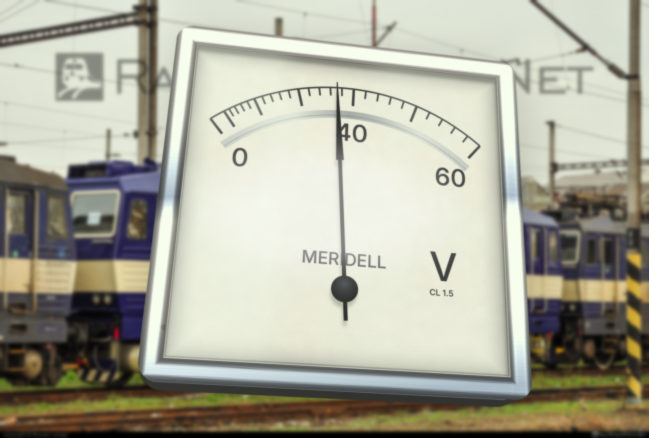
37
